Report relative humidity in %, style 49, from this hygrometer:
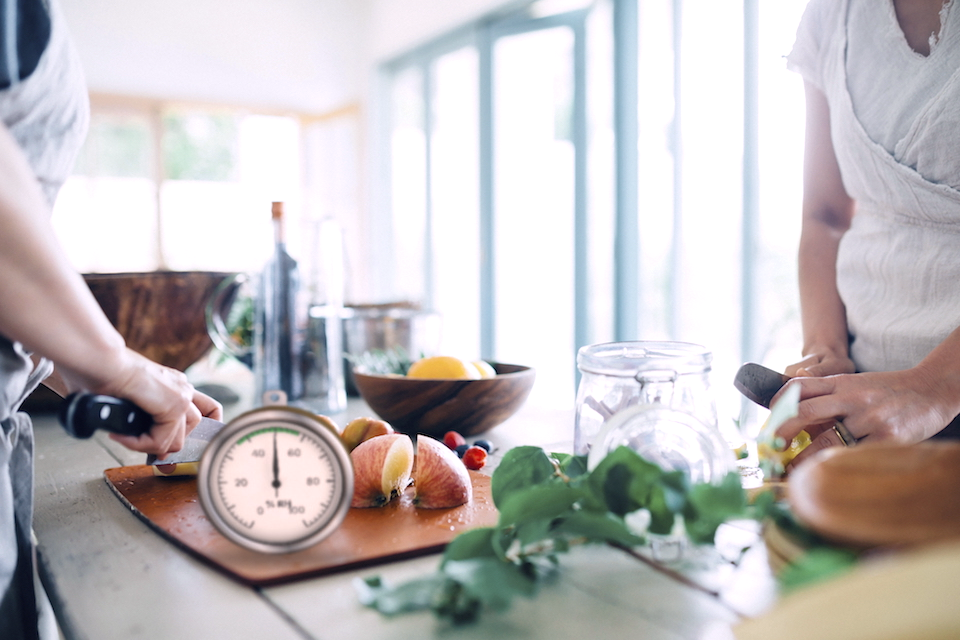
50
